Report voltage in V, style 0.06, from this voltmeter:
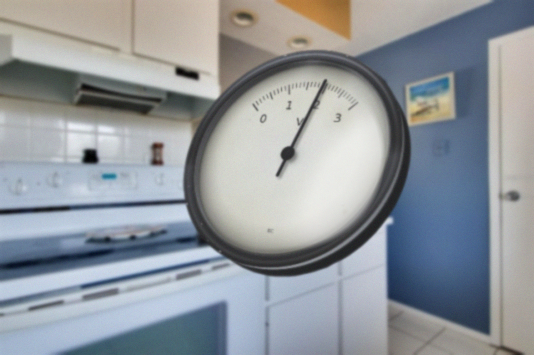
2
